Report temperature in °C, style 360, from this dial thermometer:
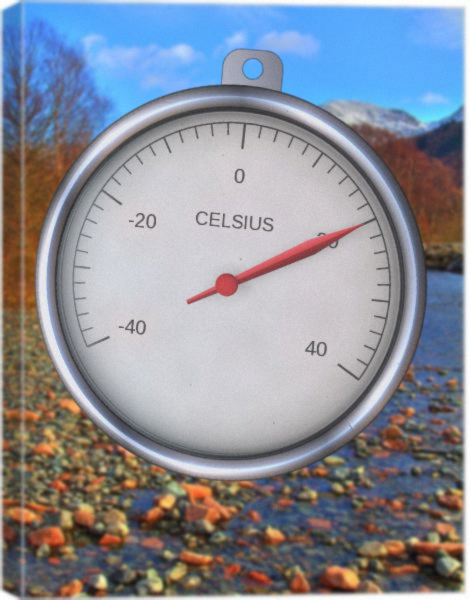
20
